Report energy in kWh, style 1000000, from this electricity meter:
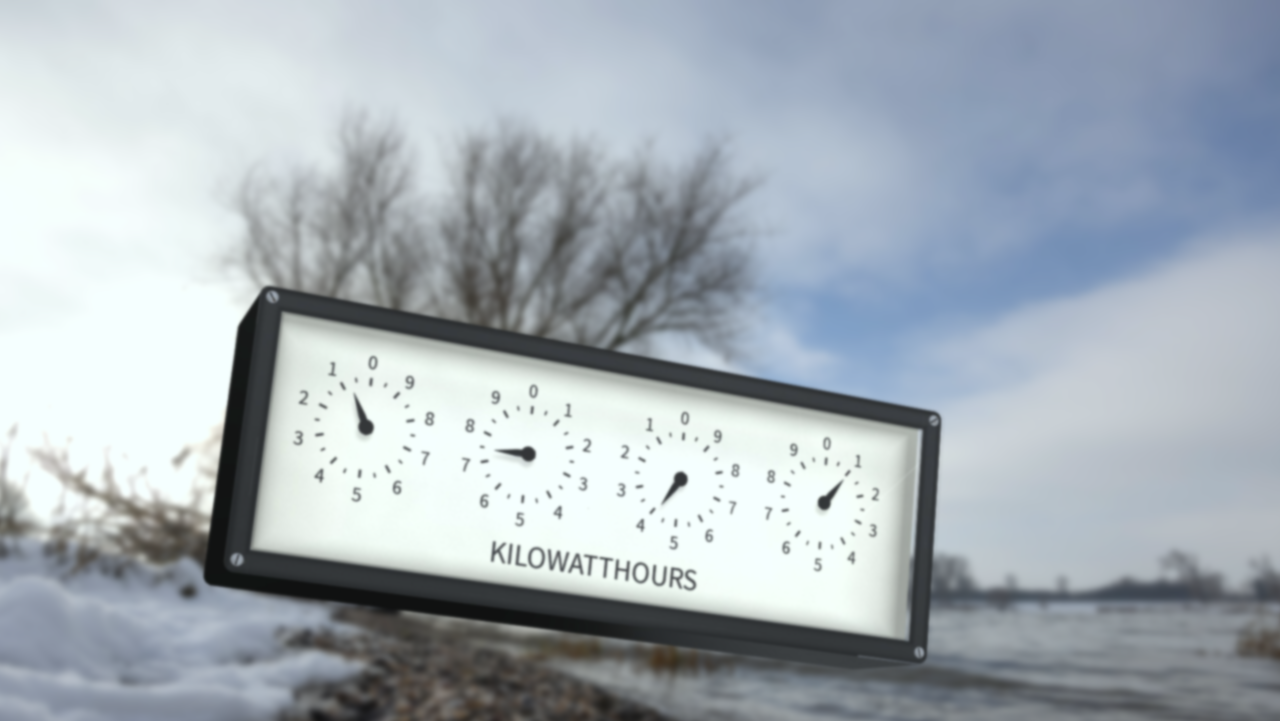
741
